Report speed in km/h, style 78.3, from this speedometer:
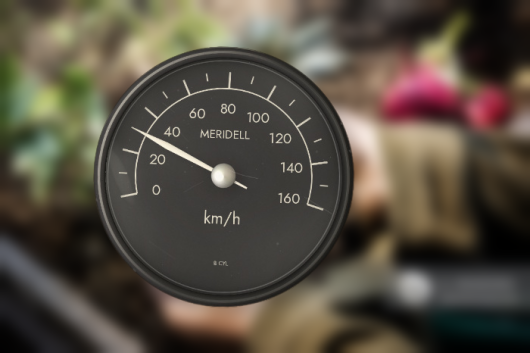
30
